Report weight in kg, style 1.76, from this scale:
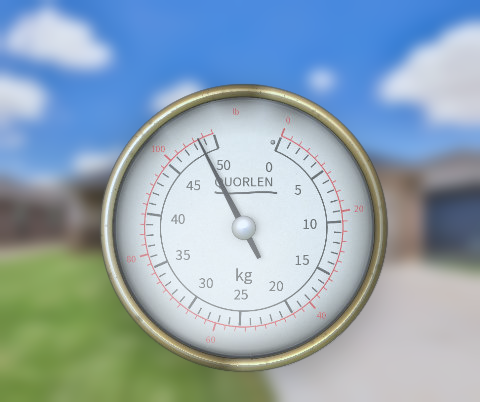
48.5
